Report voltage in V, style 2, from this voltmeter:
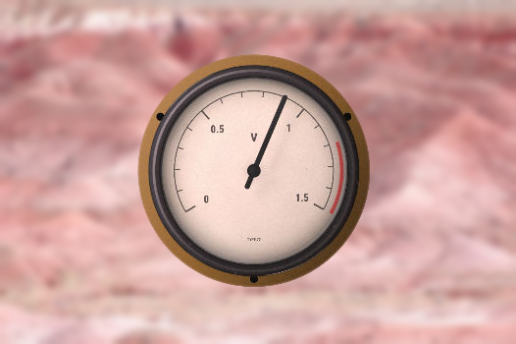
0.9
